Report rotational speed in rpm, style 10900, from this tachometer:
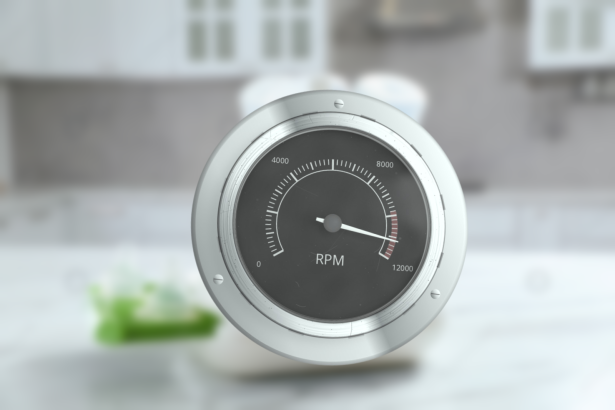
11200
